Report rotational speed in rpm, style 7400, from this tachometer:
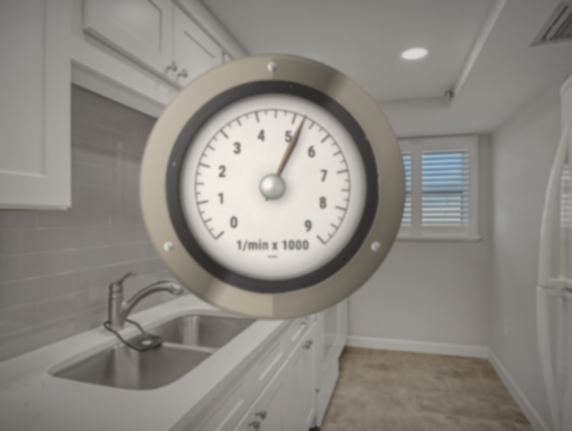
5250
